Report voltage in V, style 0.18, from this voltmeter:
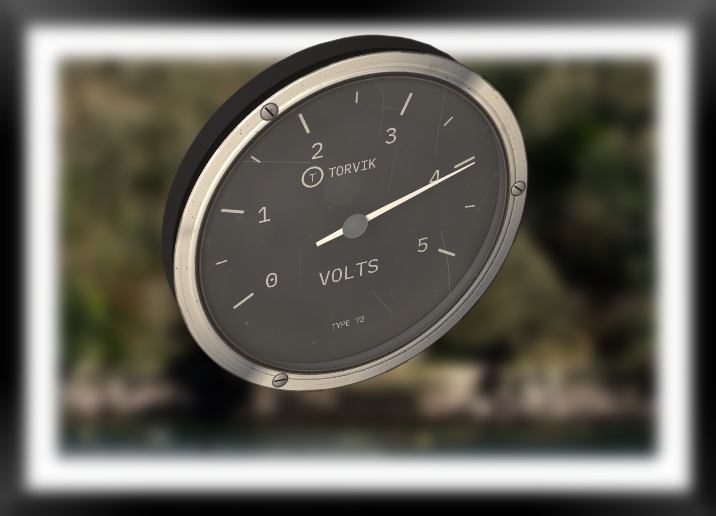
4
